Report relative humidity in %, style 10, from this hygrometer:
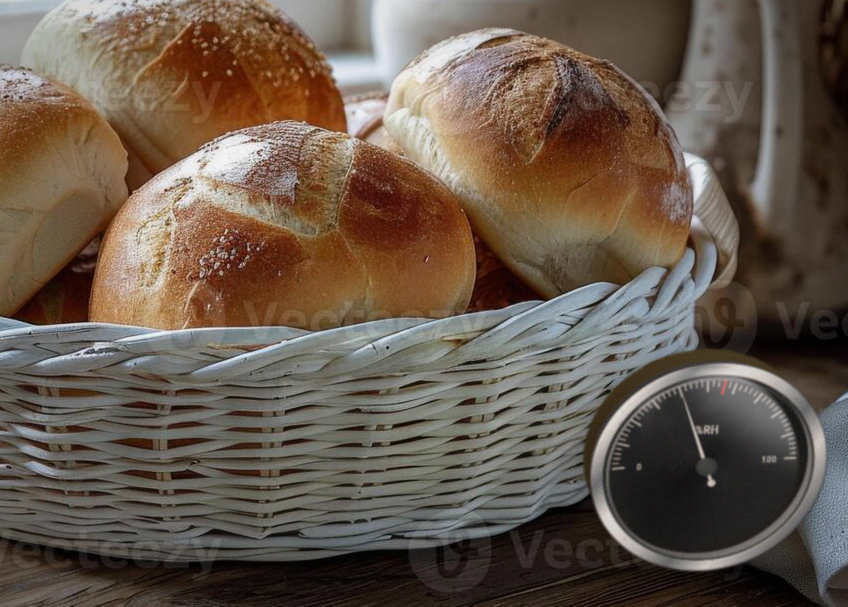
40
